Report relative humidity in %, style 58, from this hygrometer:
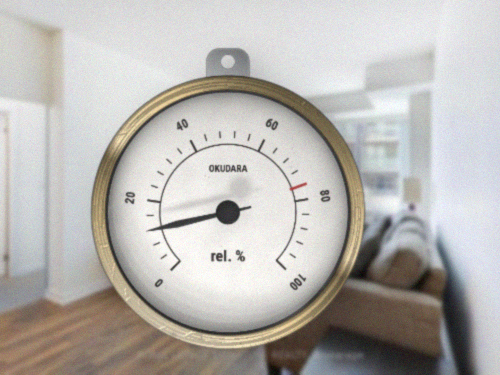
12
